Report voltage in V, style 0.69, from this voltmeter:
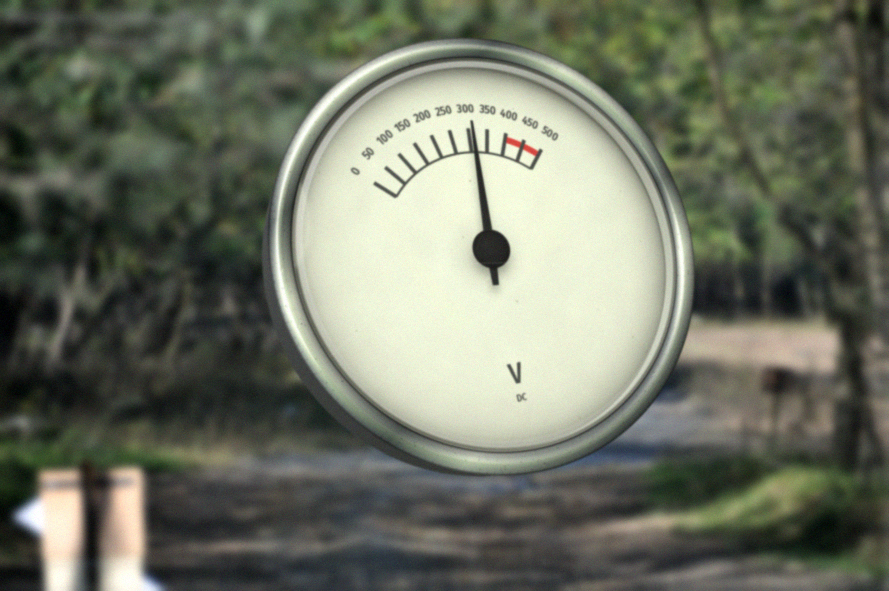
300
